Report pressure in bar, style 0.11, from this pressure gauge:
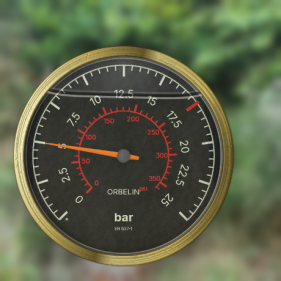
5
